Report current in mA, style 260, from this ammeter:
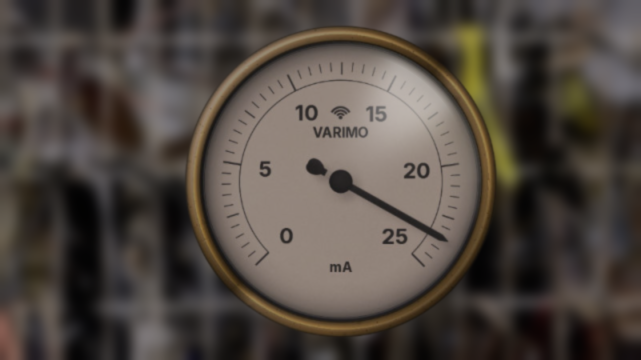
23.5
